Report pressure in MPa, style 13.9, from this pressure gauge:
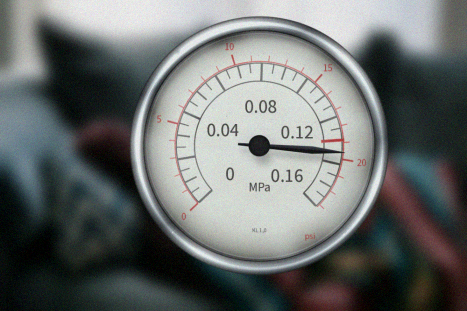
0.135
